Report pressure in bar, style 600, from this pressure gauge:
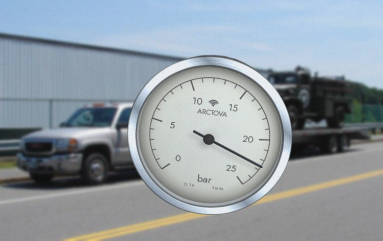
22.5
